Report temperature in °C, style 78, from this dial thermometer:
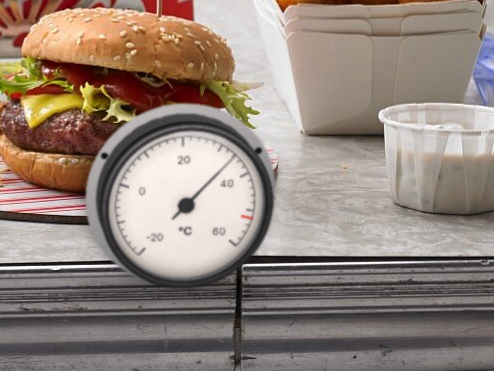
34
